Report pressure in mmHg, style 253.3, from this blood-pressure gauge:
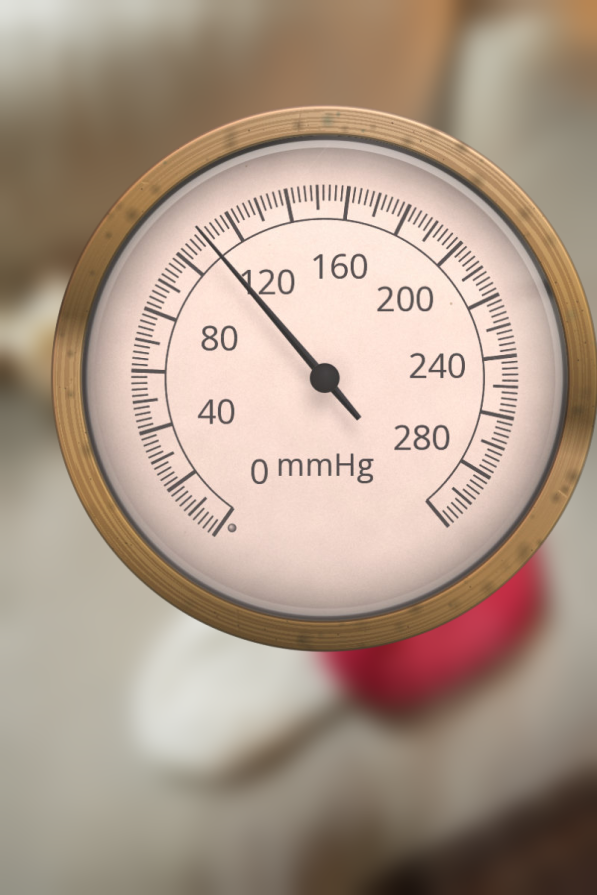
110
